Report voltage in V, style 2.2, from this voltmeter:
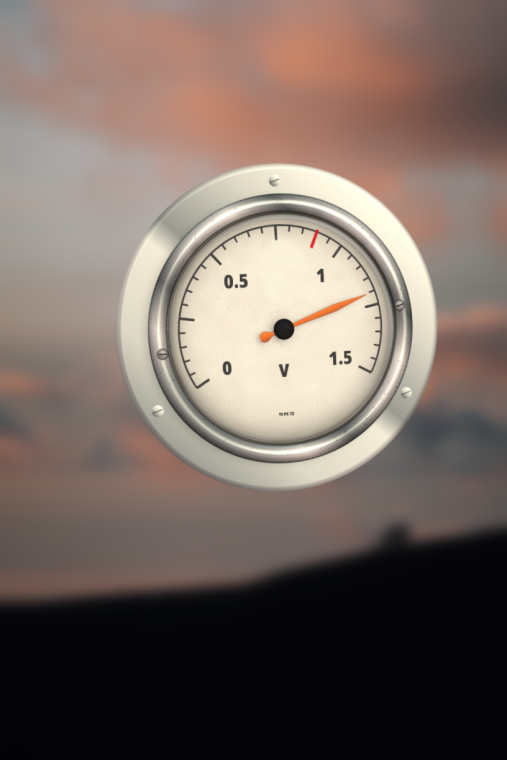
1.2
